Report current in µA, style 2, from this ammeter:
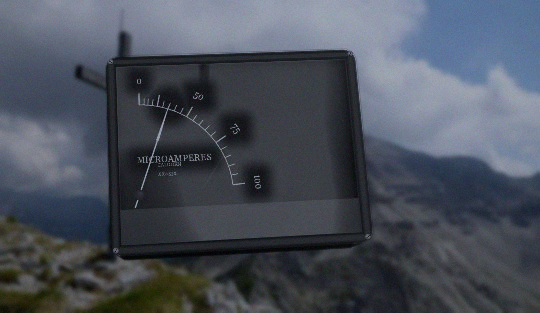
35
